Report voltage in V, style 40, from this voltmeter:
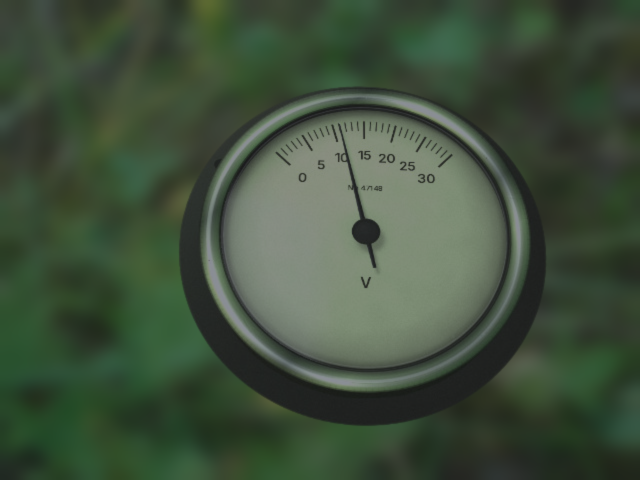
11
